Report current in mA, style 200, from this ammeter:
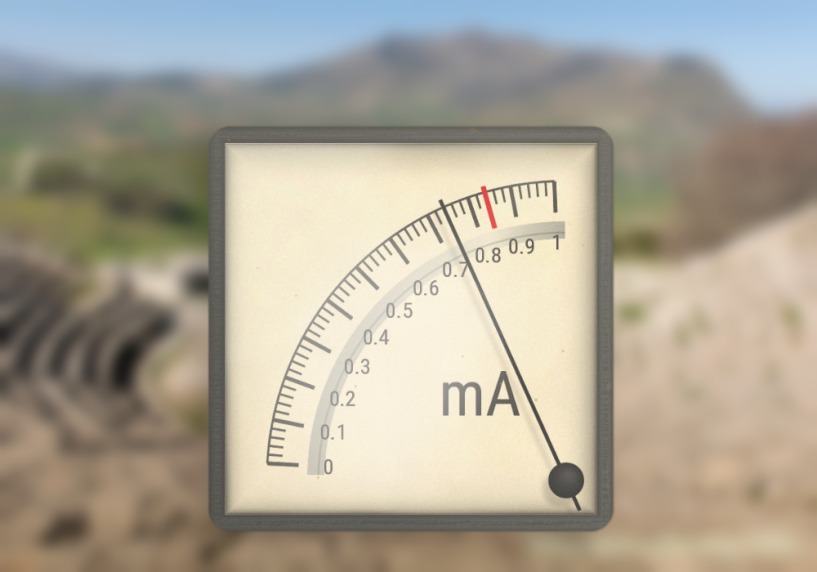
0.74
